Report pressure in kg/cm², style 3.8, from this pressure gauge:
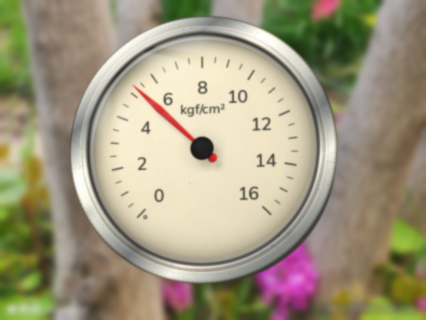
5.25
